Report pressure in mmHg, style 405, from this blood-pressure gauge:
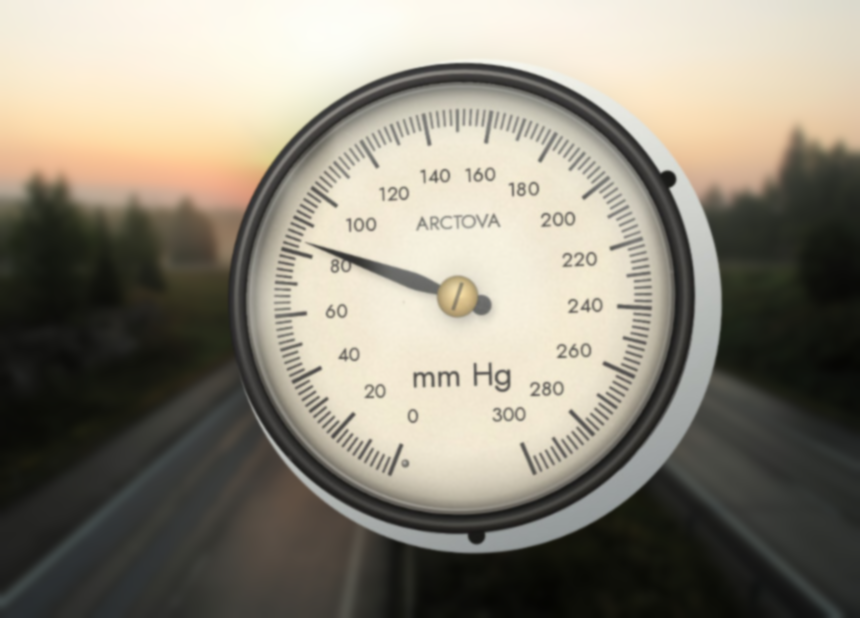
84
